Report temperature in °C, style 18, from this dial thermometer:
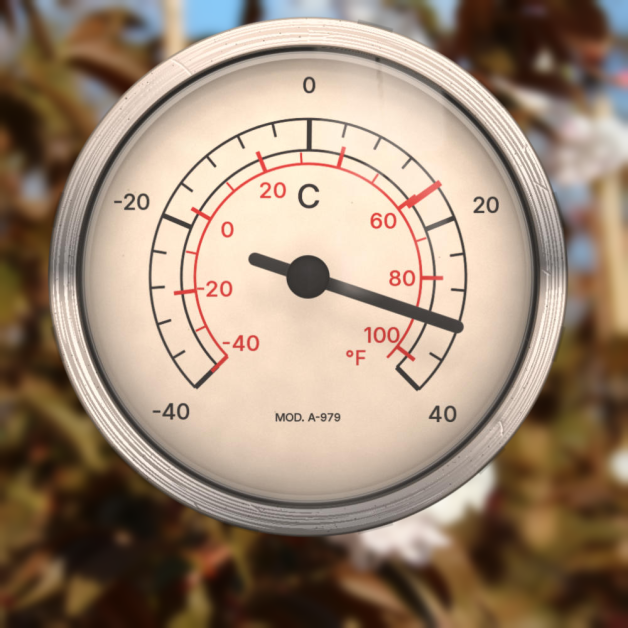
32
